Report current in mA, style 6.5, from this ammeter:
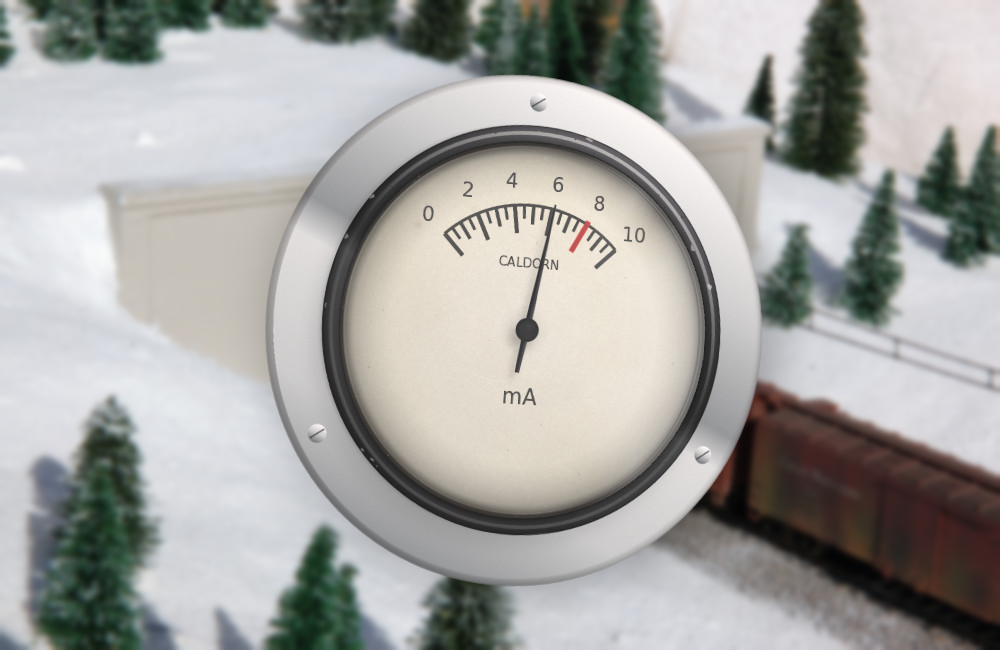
6
